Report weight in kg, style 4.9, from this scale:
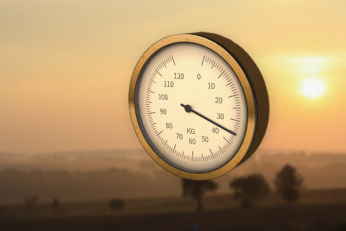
35
